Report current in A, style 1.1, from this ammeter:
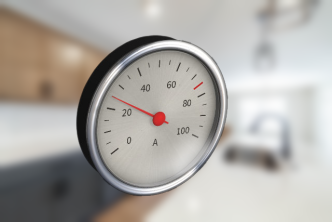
25
